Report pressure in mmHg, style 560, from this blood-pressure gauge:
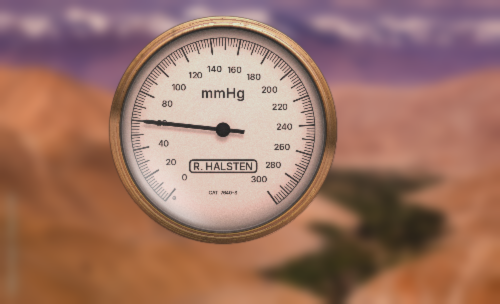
60
